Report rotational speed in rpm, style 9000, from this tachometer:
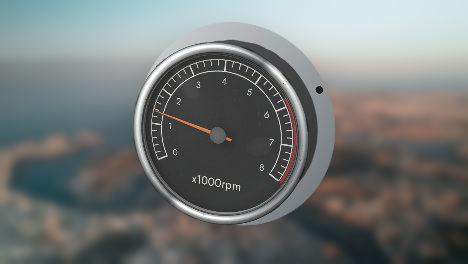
1400
